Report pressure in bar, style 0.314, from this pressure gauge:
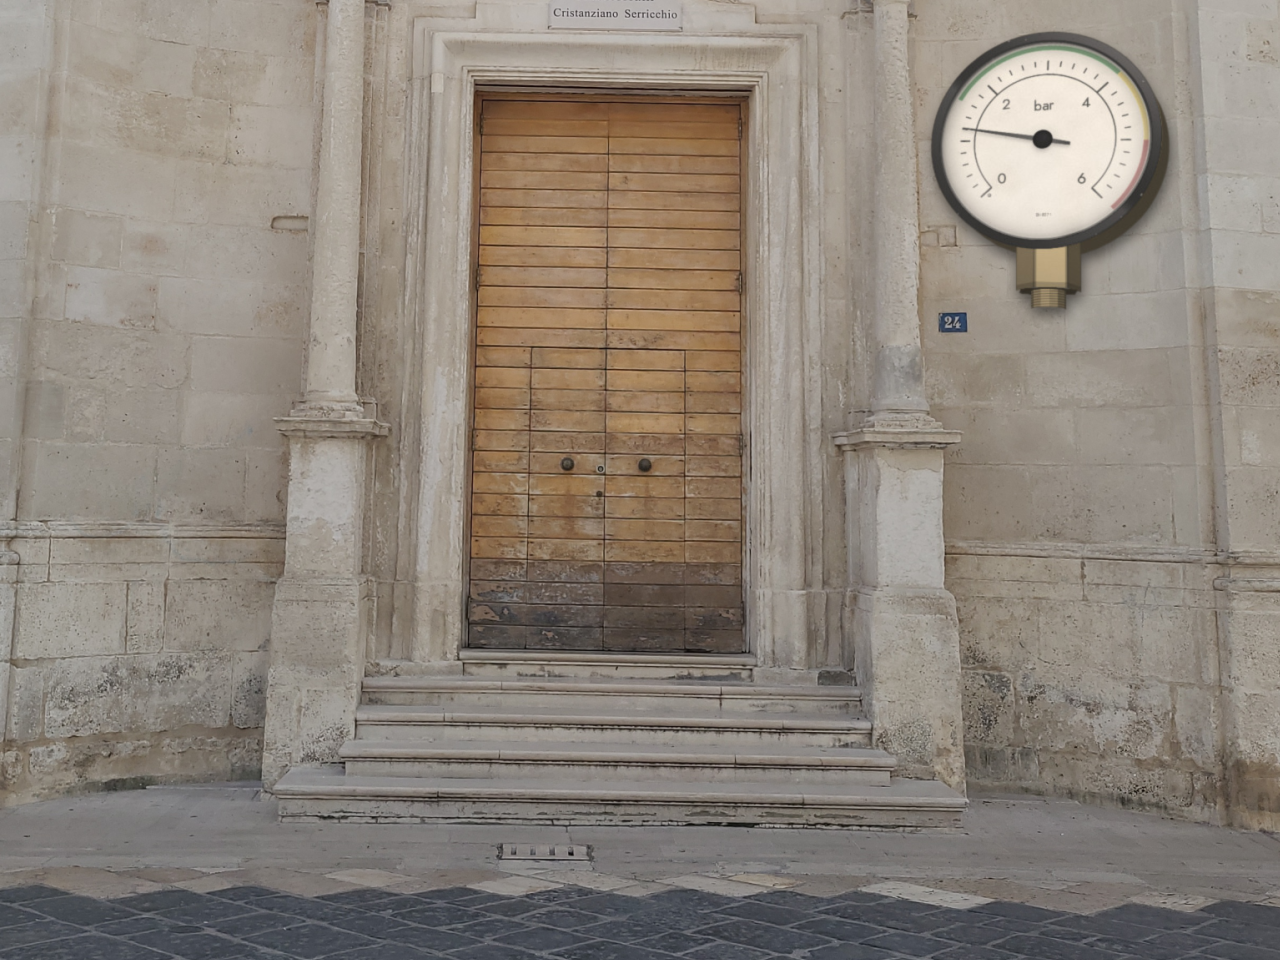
1.2
